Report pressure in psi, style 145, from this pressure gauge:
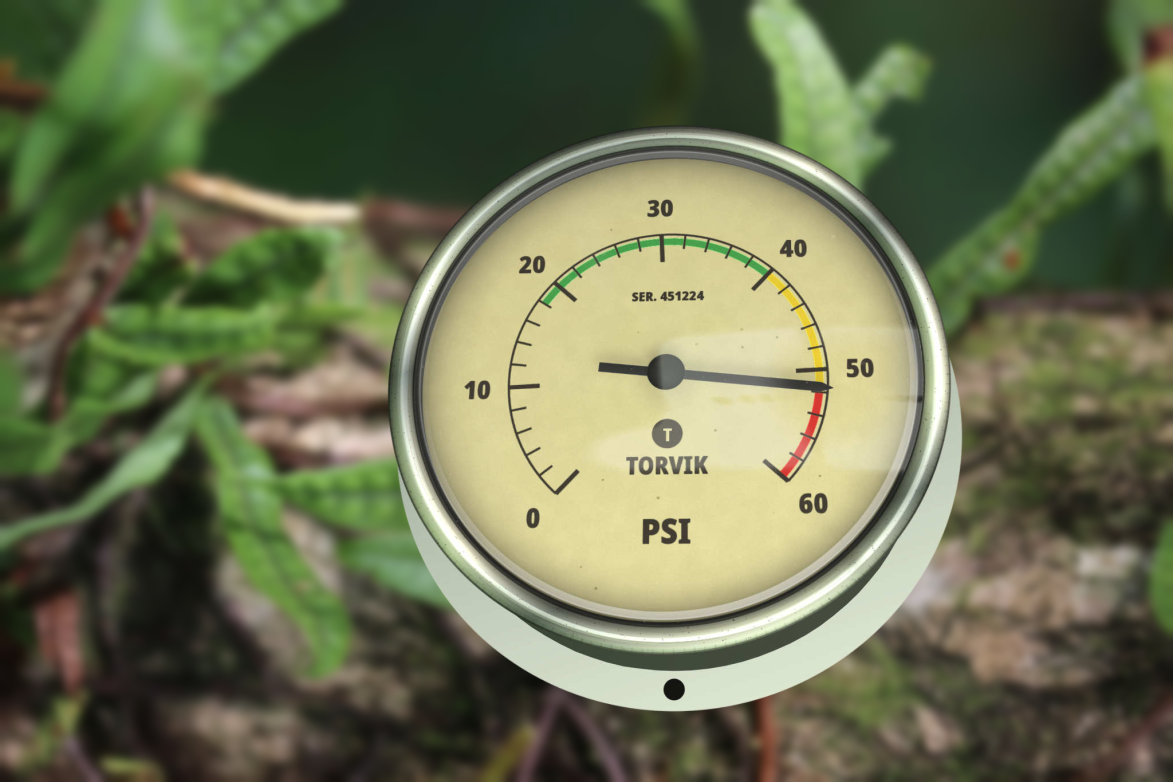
52
